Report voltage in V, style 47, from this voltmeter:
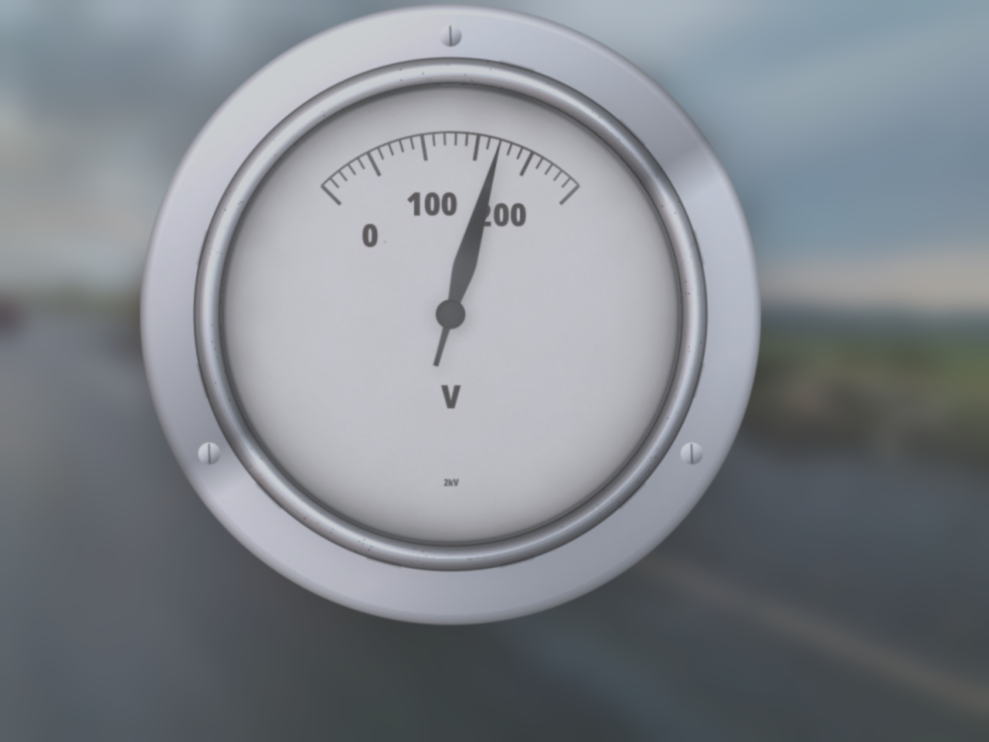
170
